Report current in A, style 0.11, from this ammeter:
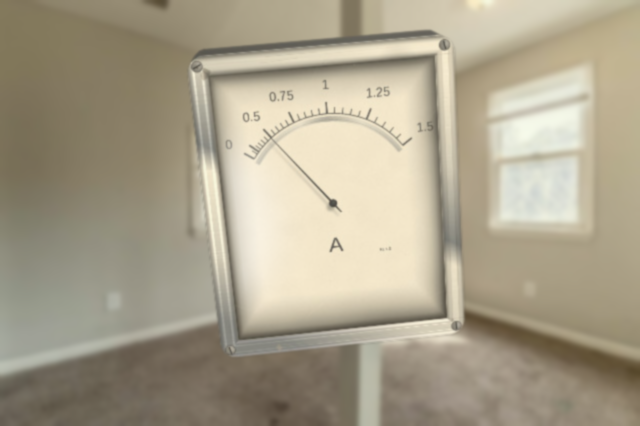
0.5
